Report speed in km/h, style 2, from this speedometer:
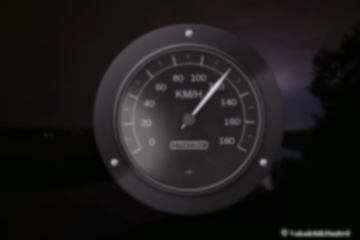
120
